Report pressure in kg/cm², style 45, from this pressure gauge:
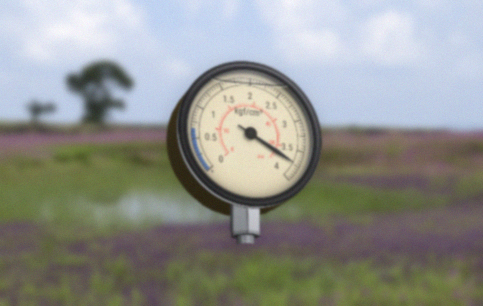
3.75
